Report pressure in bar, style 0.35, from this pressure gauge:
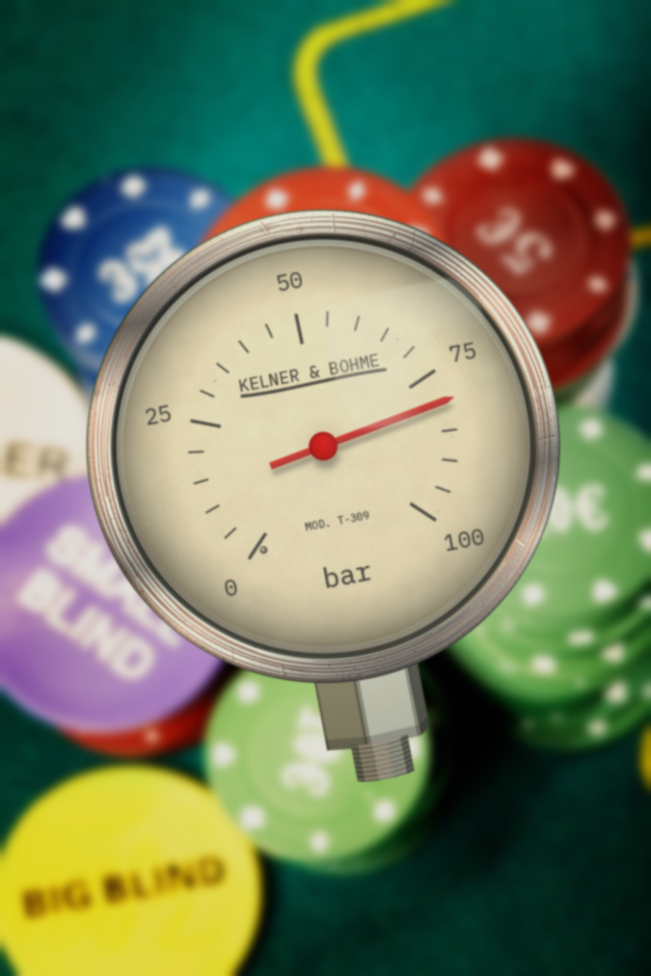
80
